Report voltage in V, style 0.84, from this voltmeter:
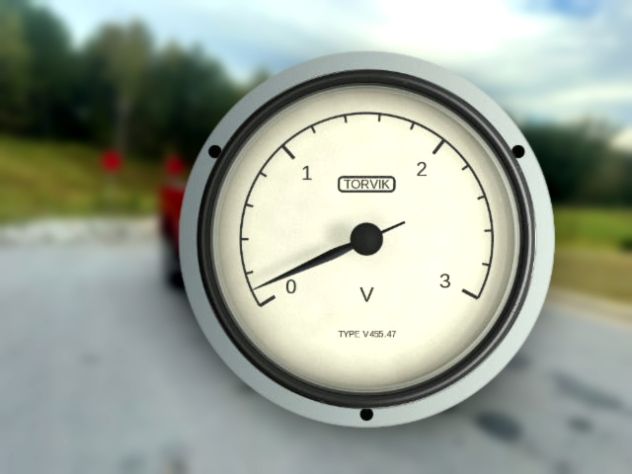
0.1
